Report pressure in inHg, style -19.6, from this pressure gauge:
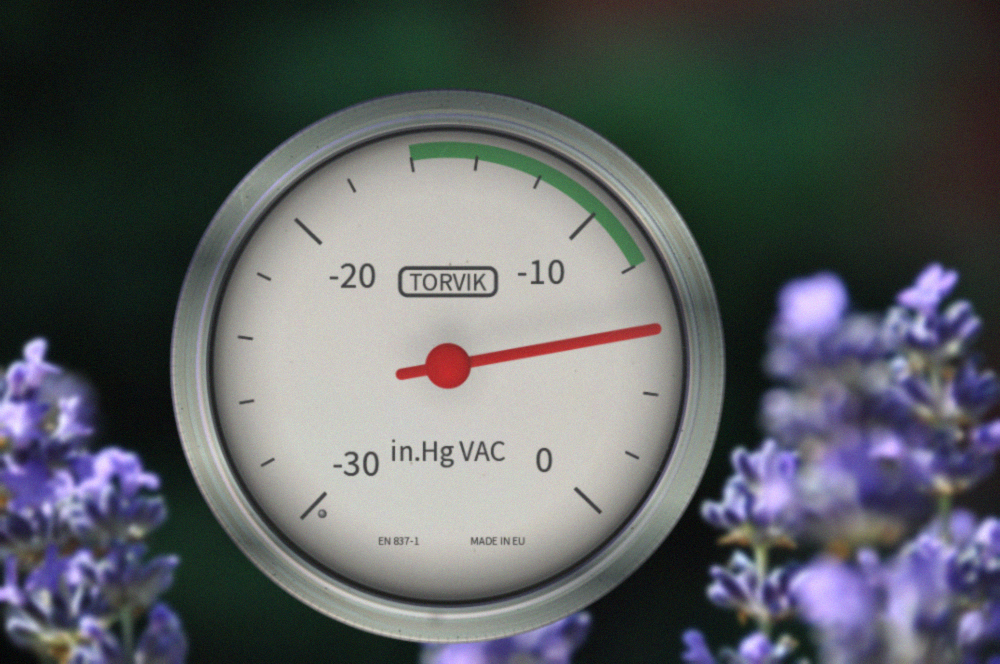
-6
